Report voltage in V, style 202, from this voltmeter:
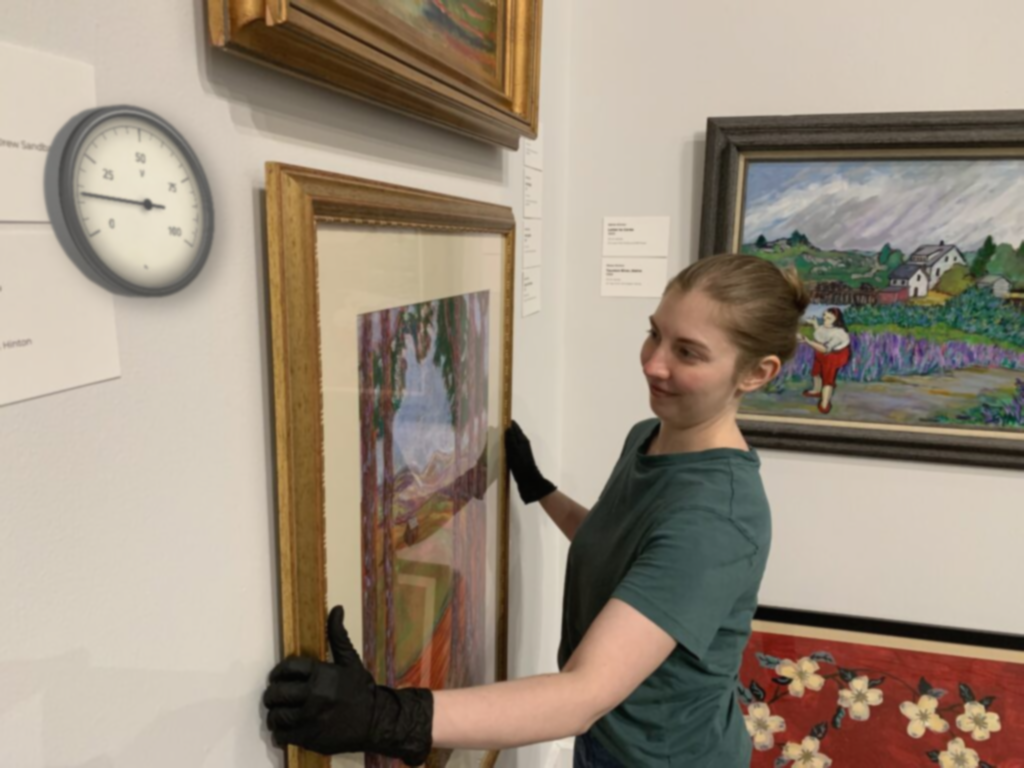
12.5
